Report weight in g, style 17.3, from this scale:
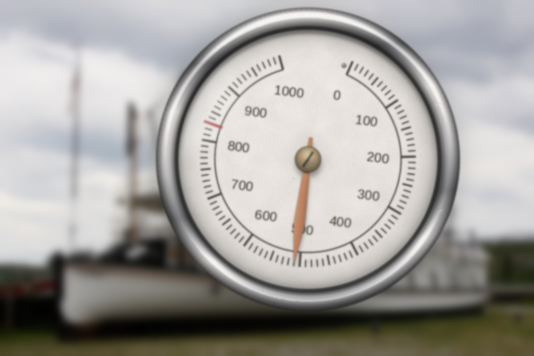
510
